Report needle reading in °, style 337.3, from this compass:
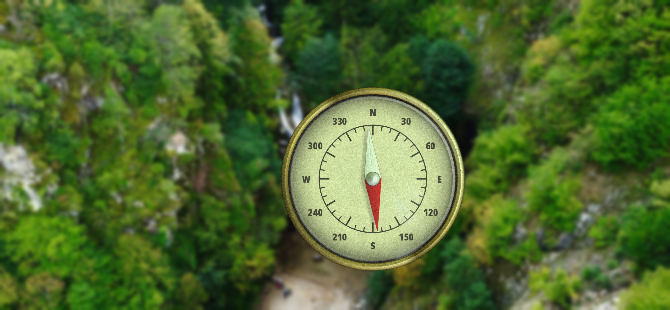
175
